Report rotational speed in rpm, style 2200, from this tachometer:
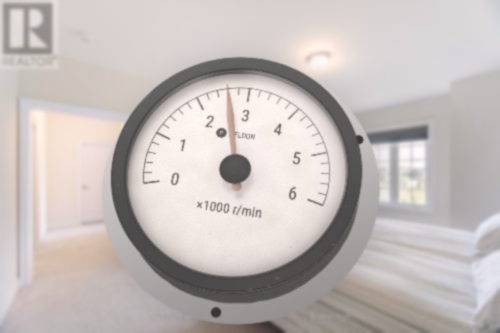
2600
